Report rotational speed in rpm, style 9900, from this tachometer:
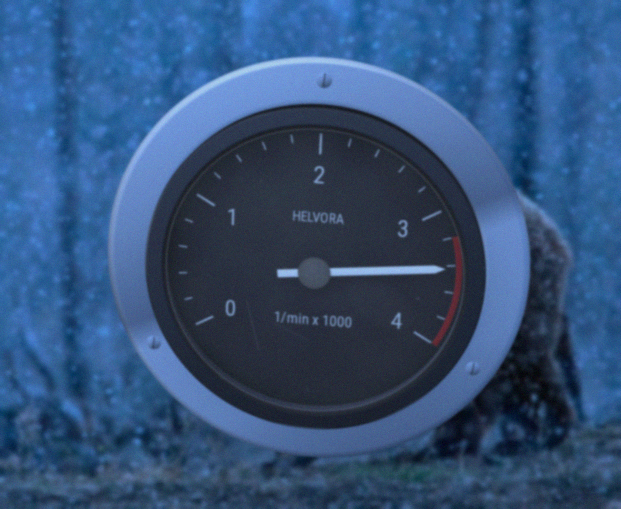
3400
